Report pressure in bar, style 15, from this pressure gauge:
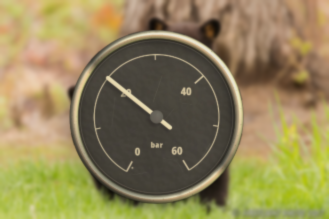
20
